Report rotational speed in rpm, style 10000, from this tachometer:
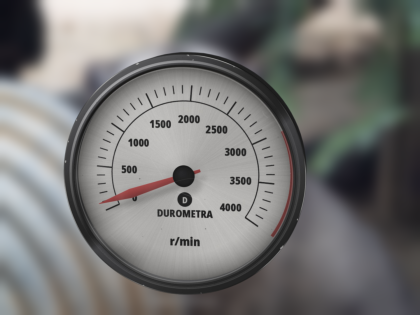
100
